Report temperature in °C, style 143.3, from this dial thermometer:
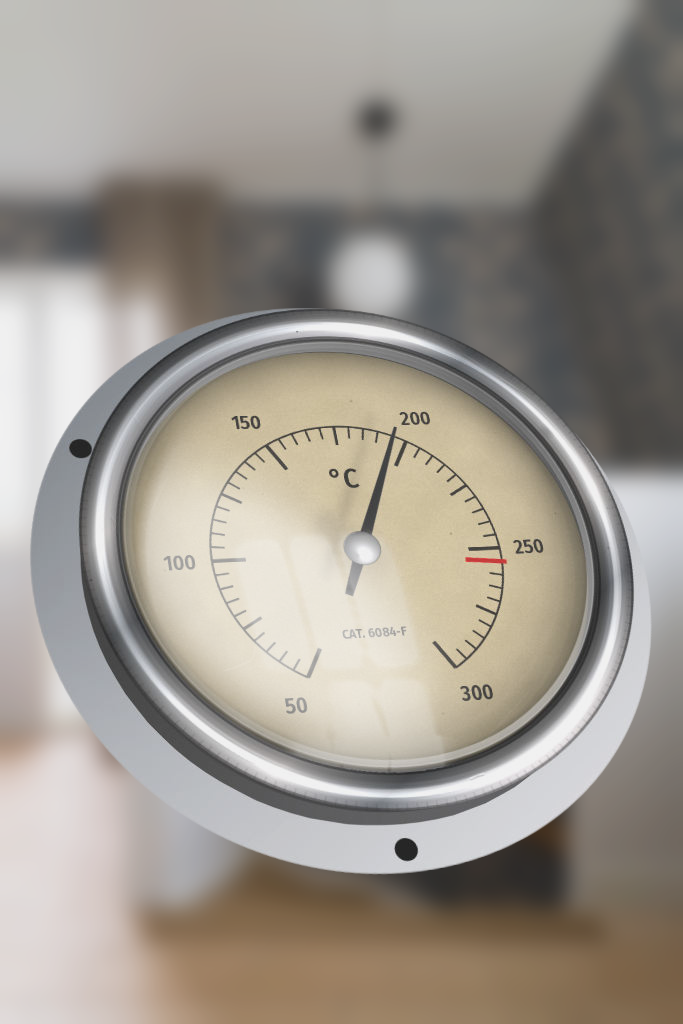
195
